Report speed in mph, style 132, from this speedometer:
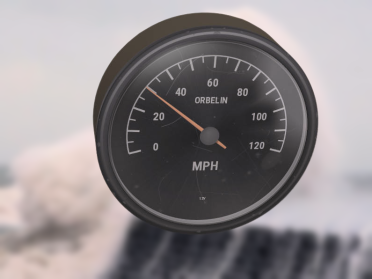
30
